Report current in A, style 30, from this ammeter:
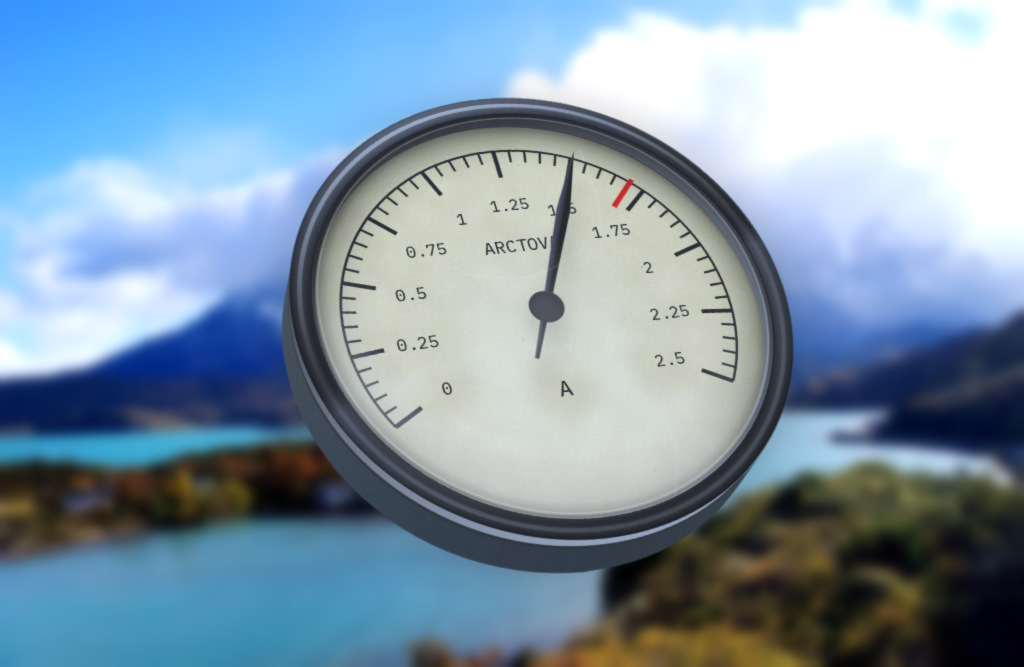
1.5
